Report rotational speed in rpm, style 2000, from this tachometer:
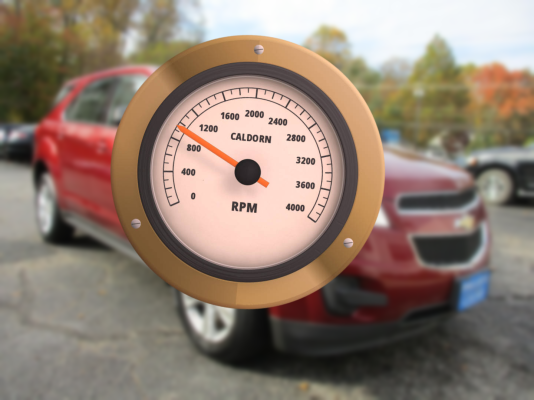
950
